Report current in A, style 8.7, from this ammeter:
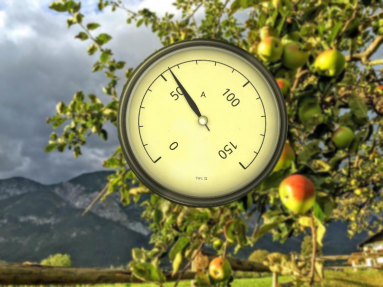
55
